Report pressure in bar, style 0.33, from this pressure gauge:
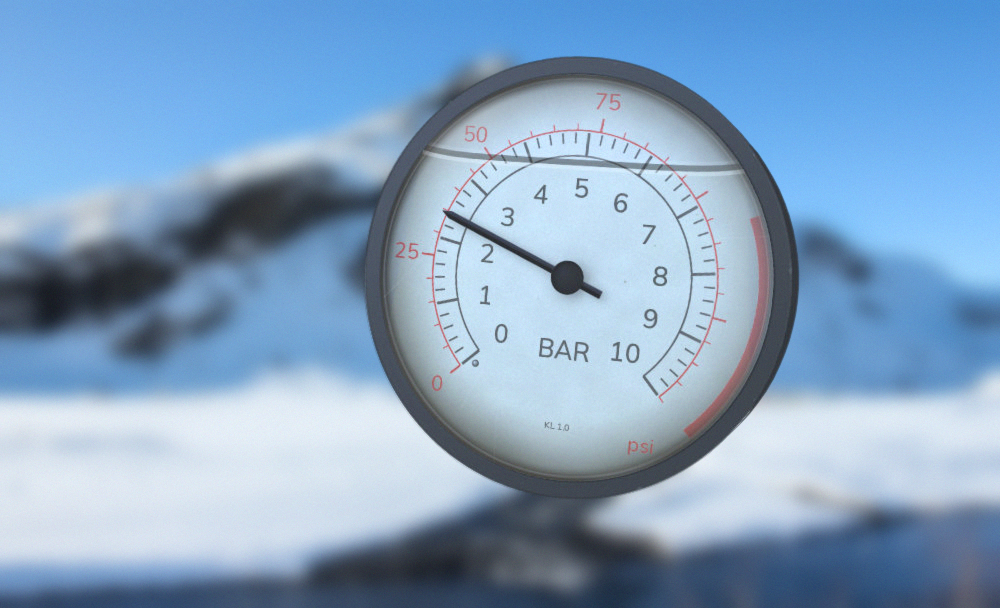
2.4
